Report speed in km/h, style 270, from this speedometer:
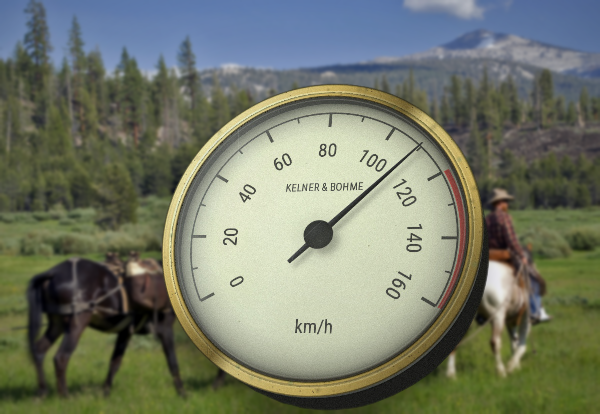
110
